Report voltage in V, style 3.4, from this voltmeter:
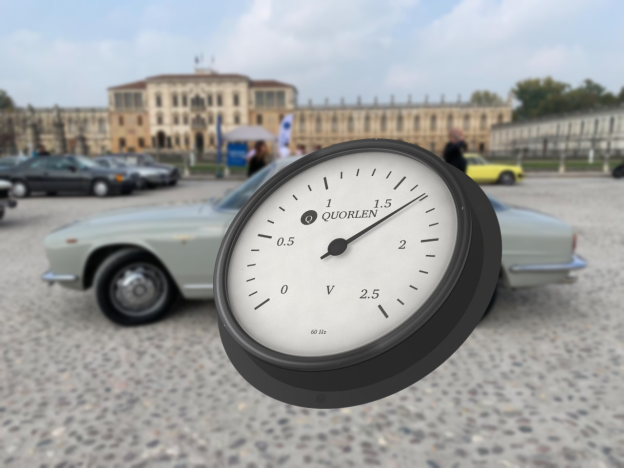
1.7
